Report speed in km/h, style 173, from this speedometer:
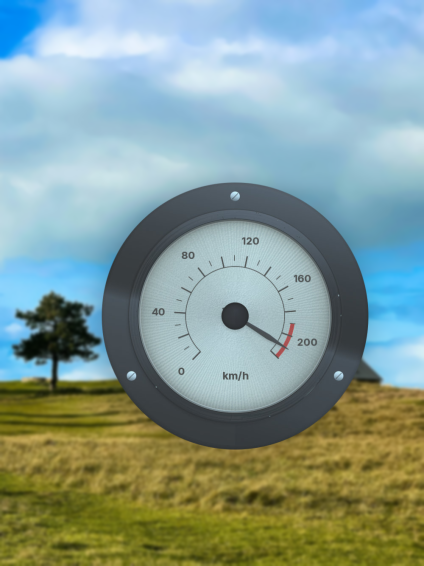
210
